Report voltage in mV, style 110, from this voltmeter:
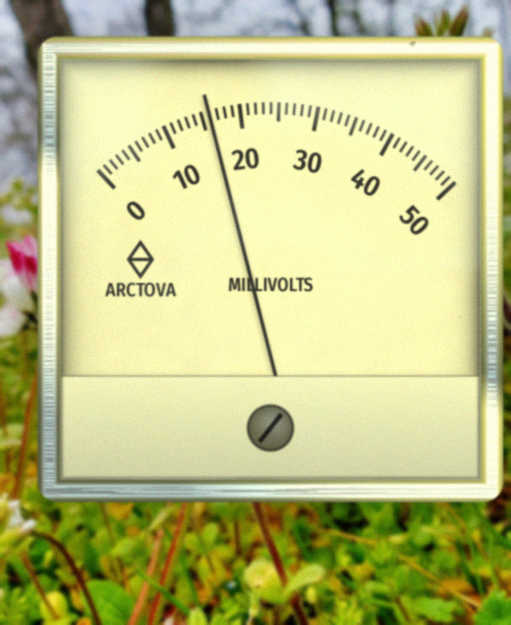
16
